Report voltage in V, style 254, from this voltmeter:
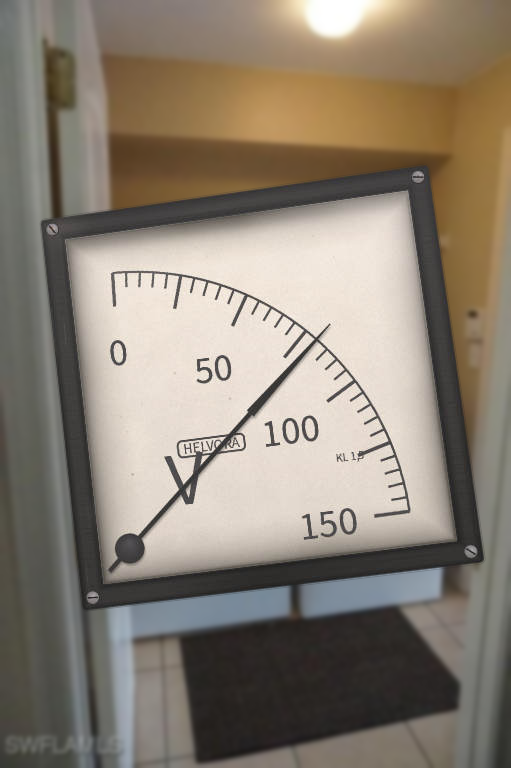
80
